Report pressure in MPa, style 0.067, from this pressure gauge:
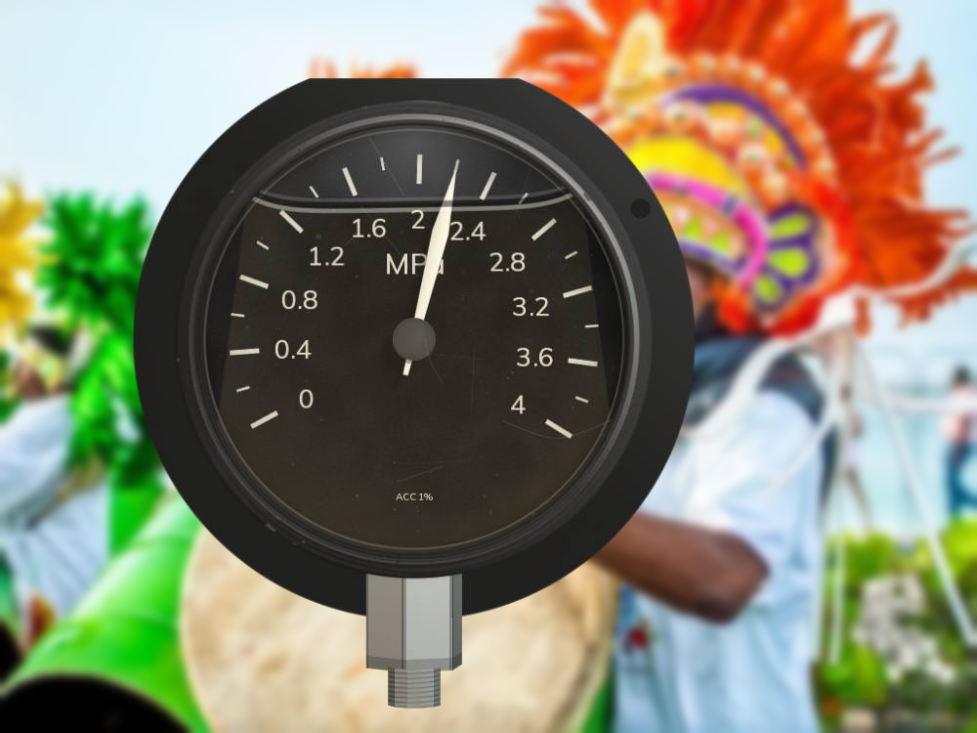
2.2
